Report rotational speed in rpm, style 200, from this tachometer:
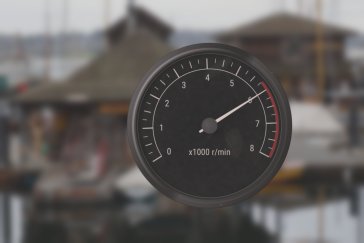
6000
